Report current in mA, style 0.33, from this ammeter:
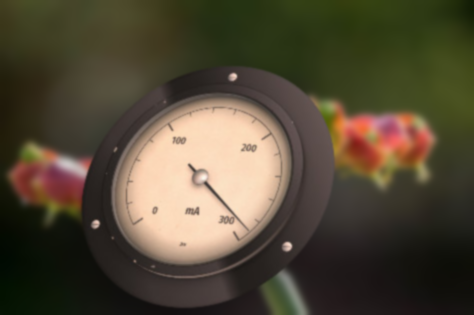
290
